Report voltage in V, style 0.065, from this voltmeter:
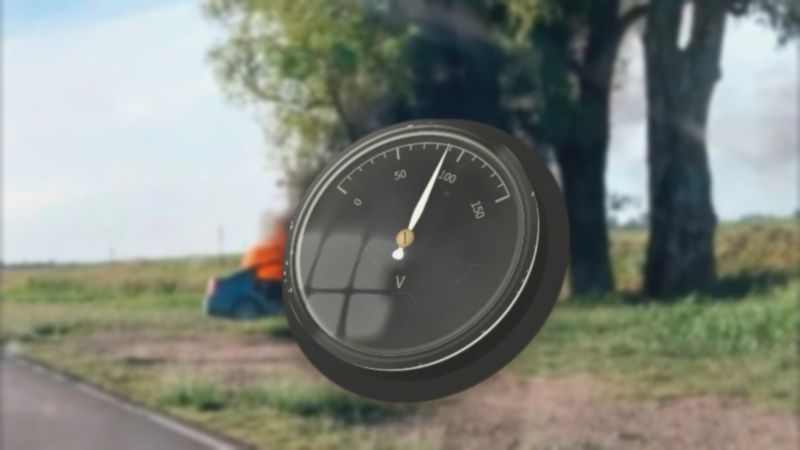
90
